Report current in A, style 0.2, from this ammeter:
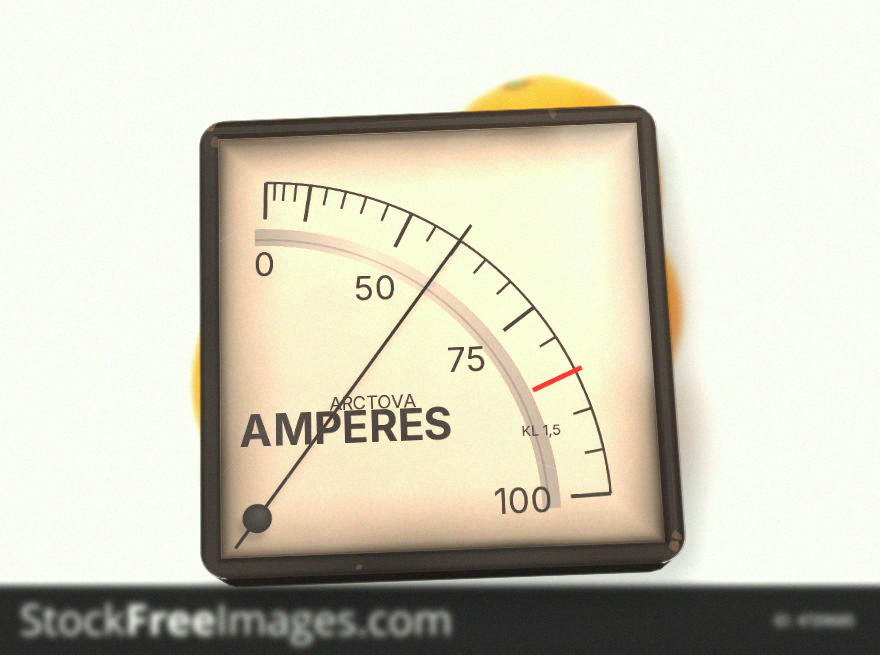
60
